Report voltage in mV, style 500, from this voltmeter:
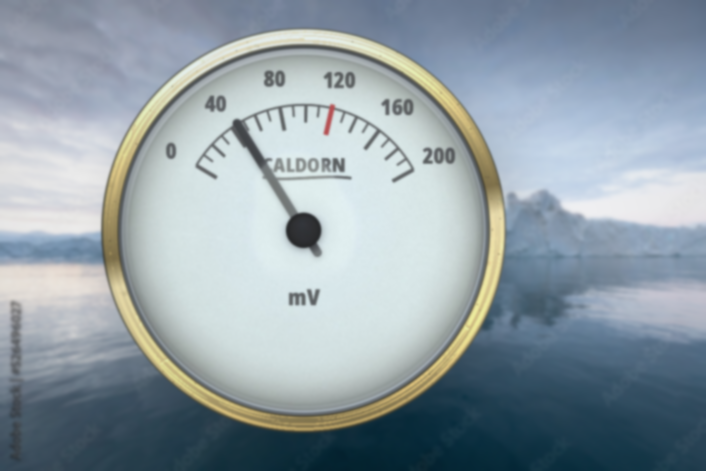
45
